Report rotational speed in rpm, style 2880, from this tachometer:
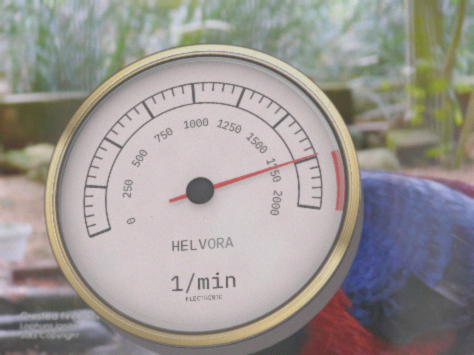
1750
